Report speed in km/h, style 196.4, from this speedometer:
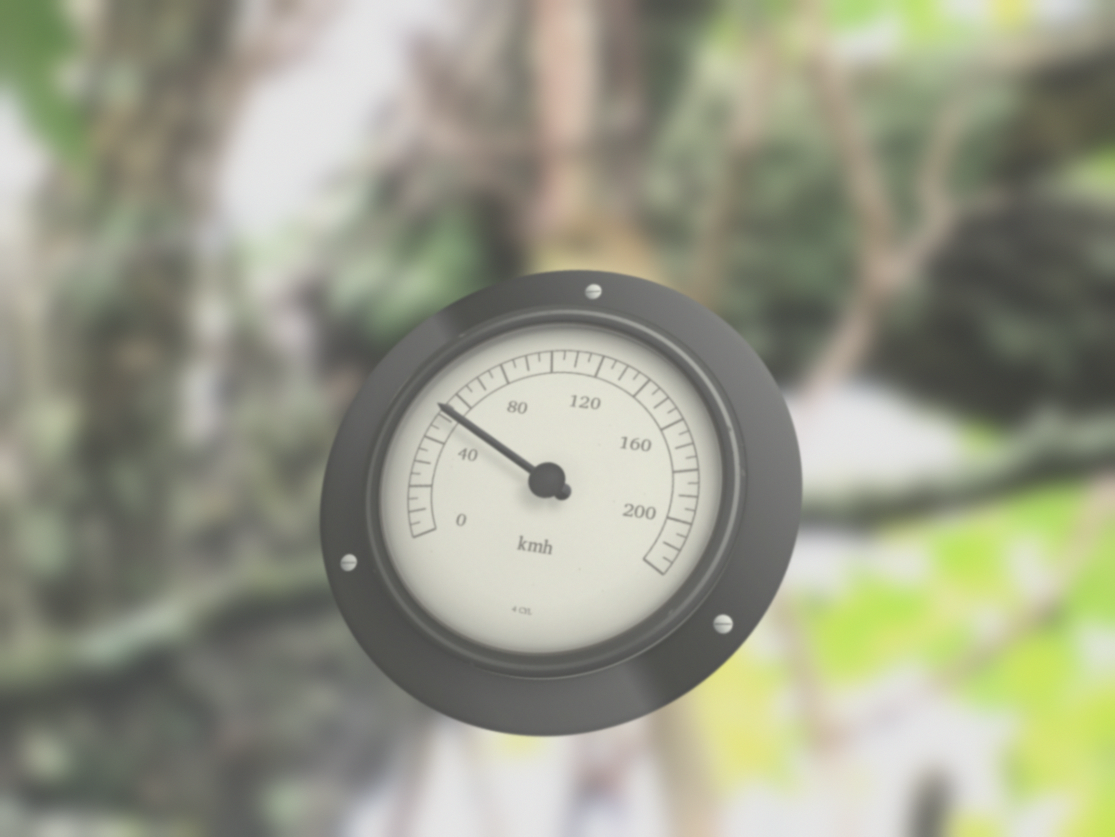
52.5
